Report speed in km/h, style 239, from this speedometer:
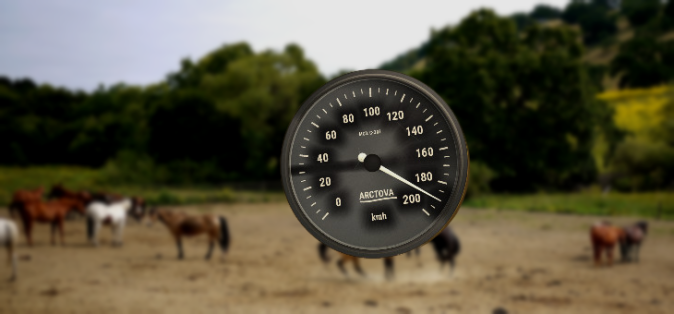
190
